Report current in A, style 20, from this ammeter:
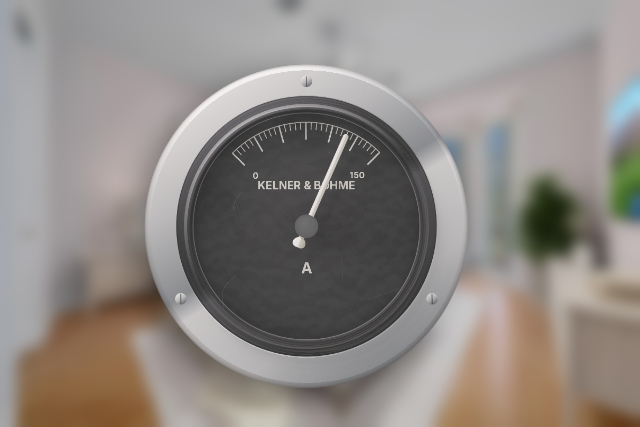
115
